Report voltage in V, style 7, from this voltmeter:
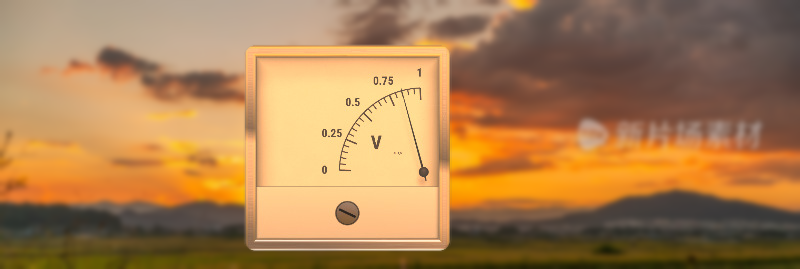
0.85
